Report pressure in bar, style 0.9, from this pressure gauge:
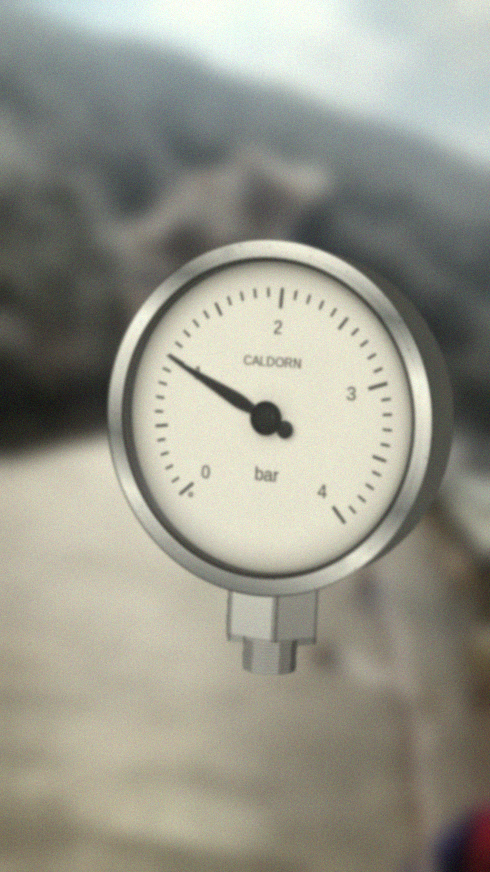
1
